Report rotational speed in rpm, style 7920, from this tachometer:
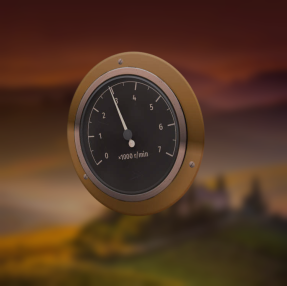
3000
